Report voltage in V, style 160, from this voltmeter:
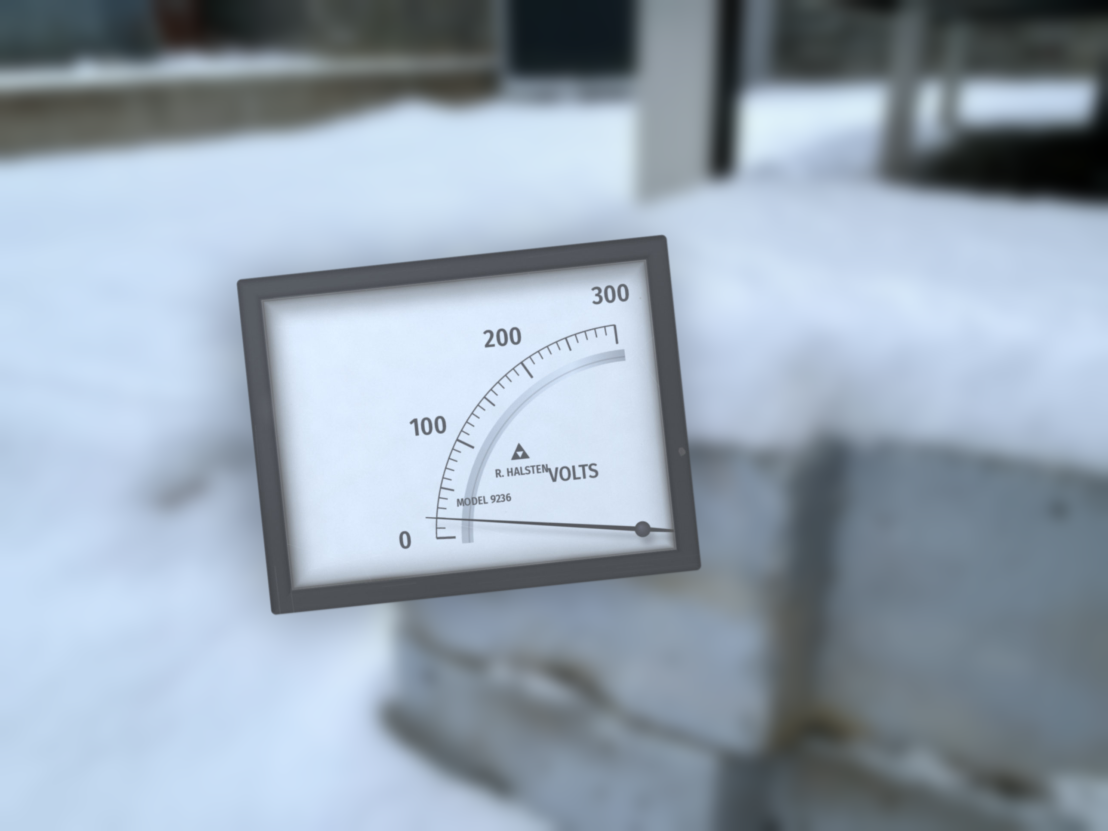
20
